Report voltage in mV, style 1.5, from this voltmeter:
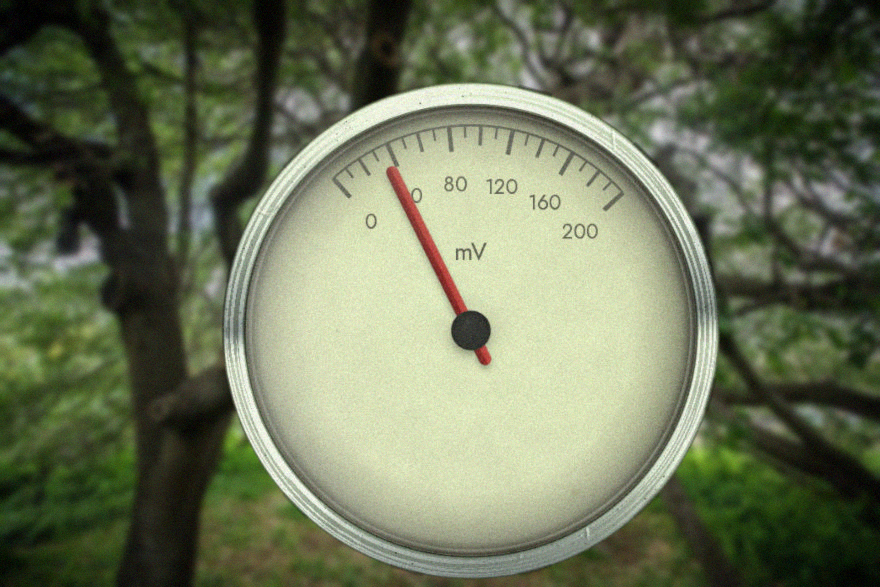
35
